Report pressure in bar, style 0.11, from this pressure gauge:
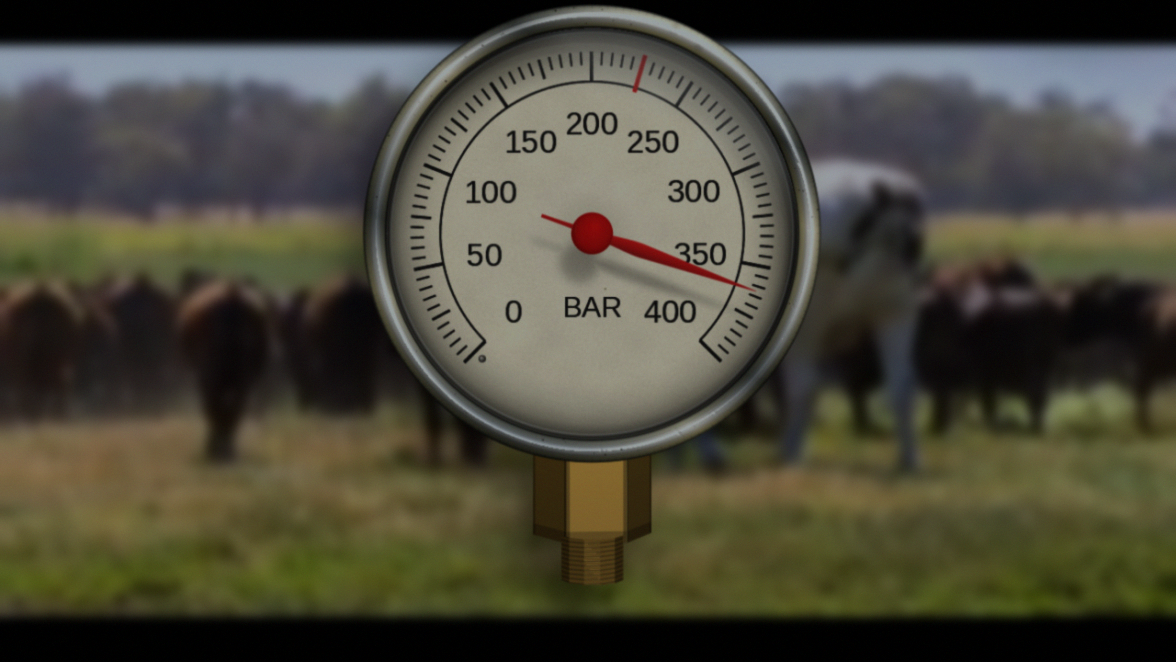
362.5
